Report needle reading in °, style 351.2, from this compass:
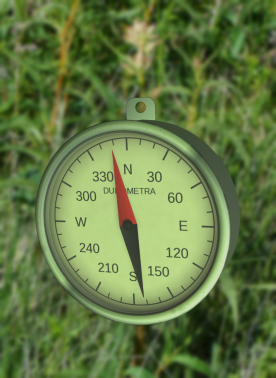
350
